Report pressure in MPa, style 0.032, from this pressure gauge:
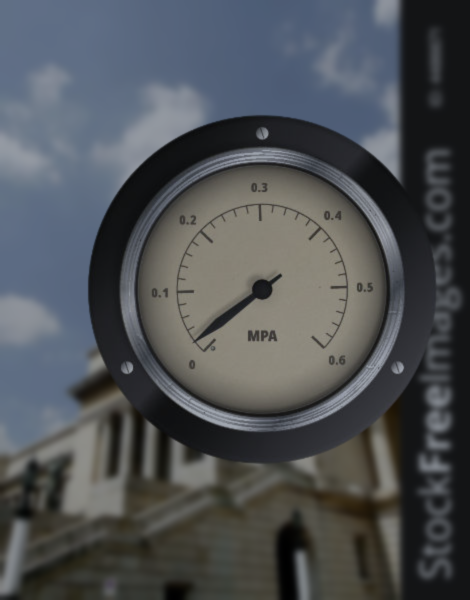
0.02
